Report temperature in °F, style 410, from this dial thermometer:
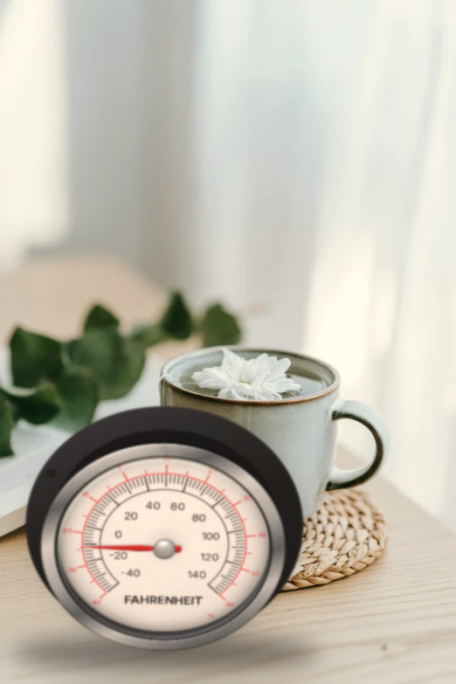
-10
